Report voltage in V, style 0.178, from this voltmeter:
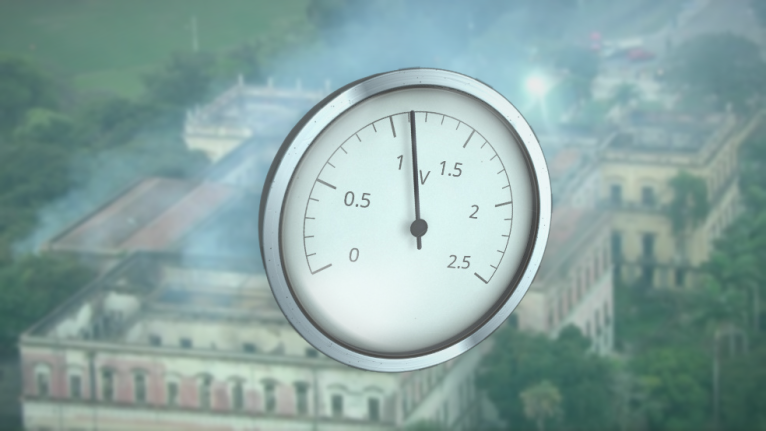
1.1
